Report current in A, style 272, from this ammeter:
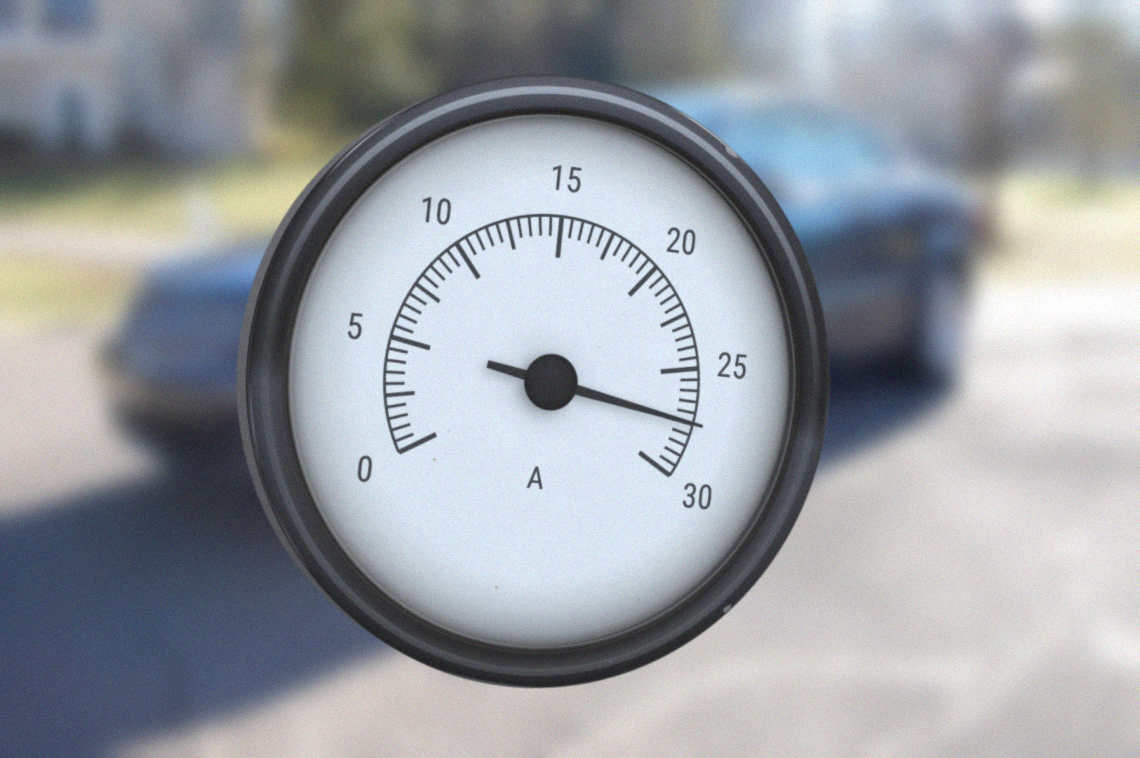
27.5
